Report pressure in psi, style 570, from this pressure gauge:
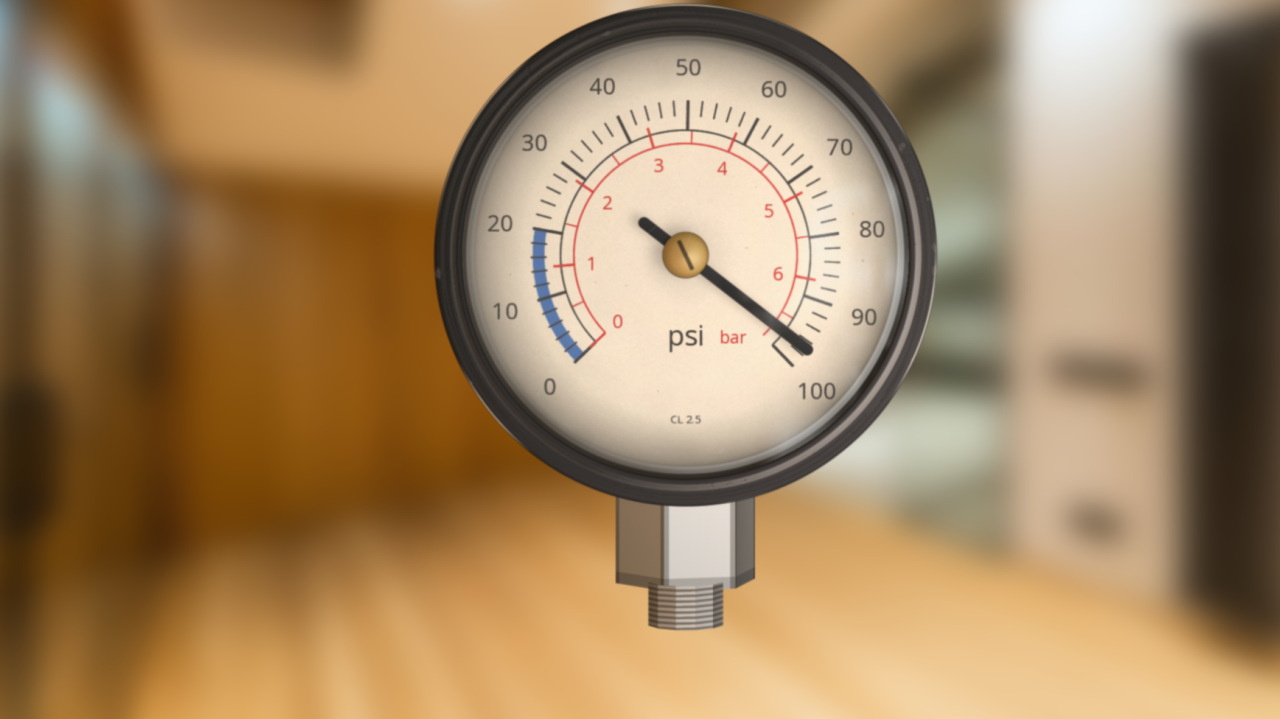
97
